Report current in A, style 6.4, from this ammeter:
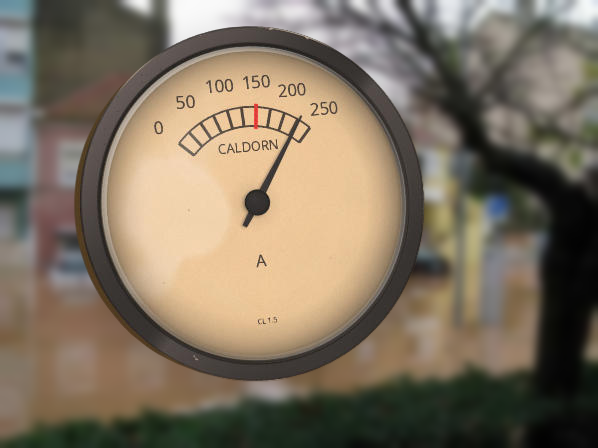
225
